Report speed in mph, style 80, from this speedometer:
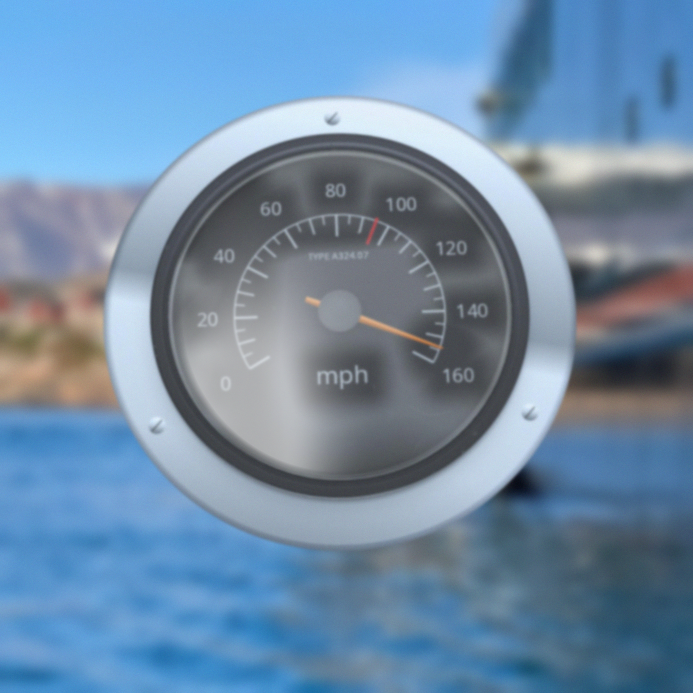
155
